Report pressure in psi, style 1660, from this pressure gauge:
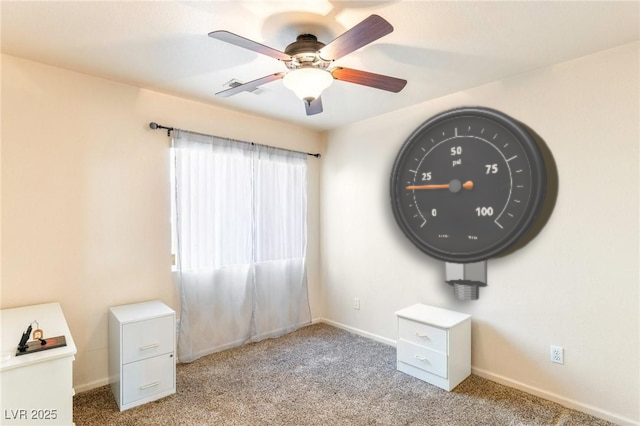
17.5
